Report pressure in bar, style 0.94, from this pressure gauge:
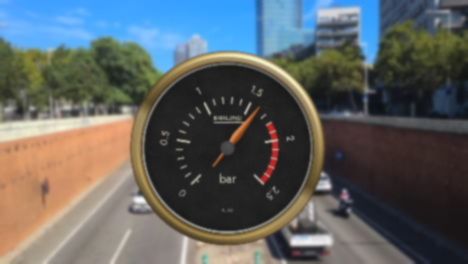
1.6
